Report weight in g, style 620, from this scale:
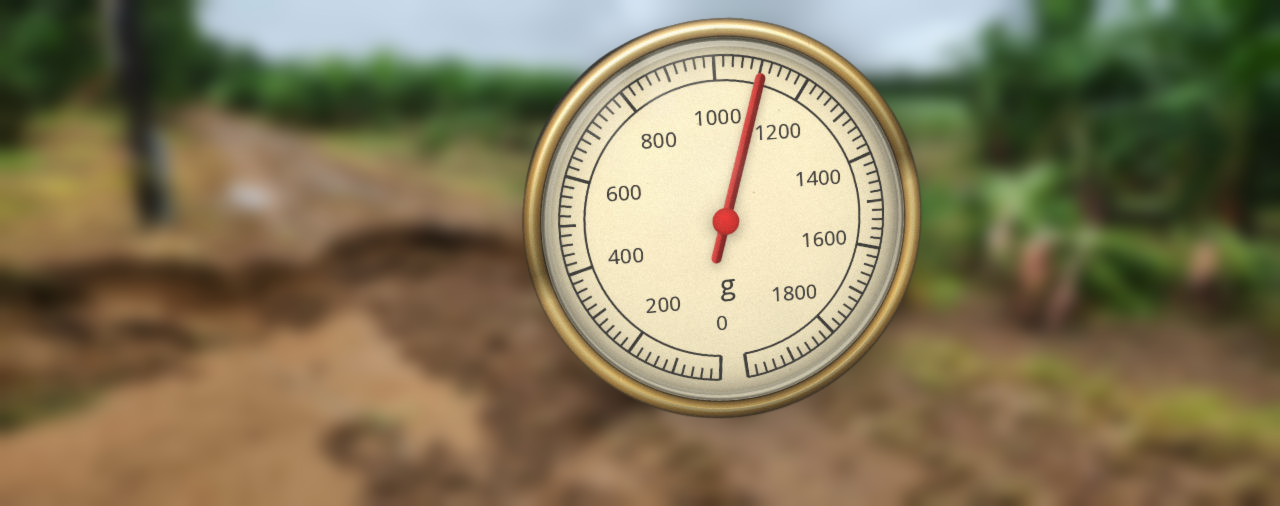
1100
